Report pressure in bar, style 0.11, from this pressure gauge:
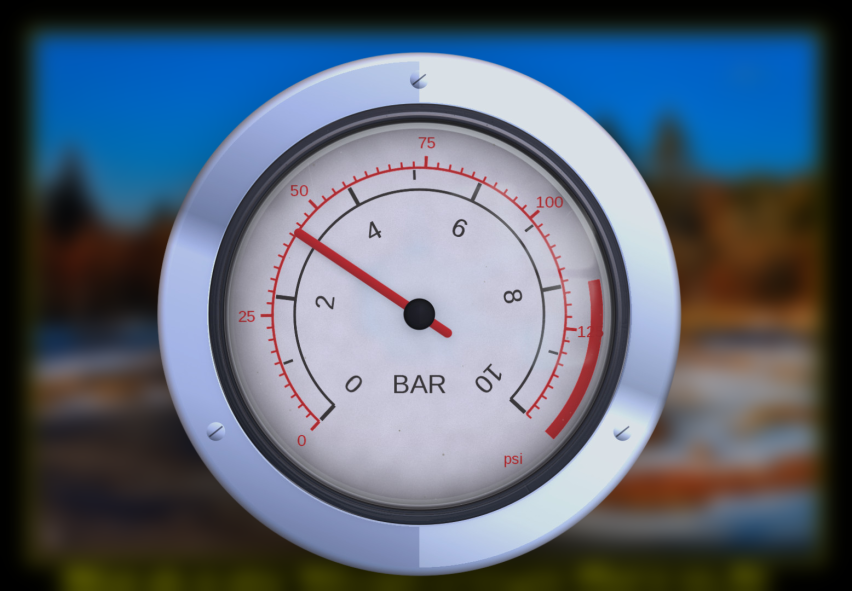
3
